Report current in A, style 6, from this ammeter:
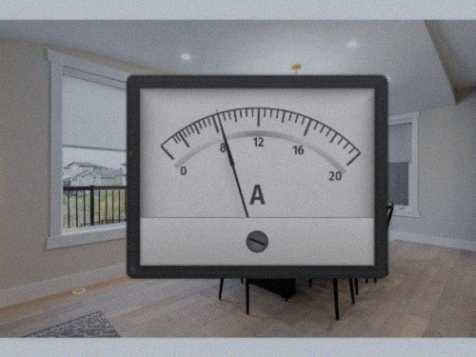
8.5
